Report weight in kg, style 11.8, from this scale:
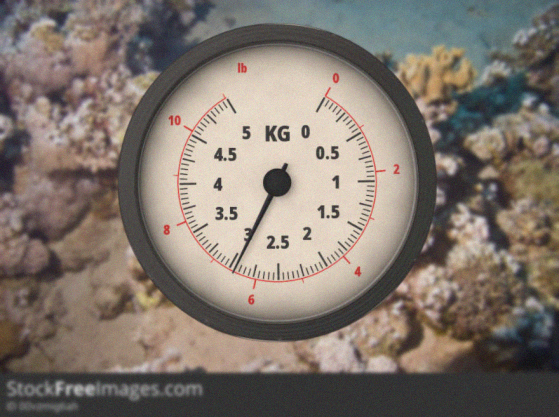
2.95
